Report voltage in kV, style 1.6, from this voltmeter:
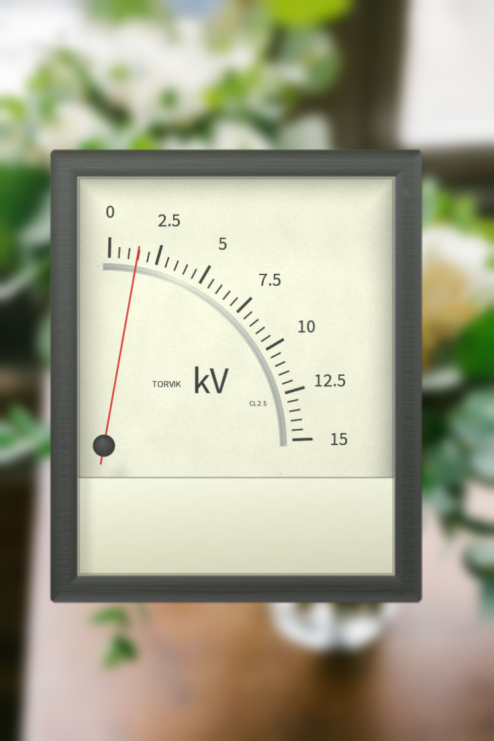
1.5
